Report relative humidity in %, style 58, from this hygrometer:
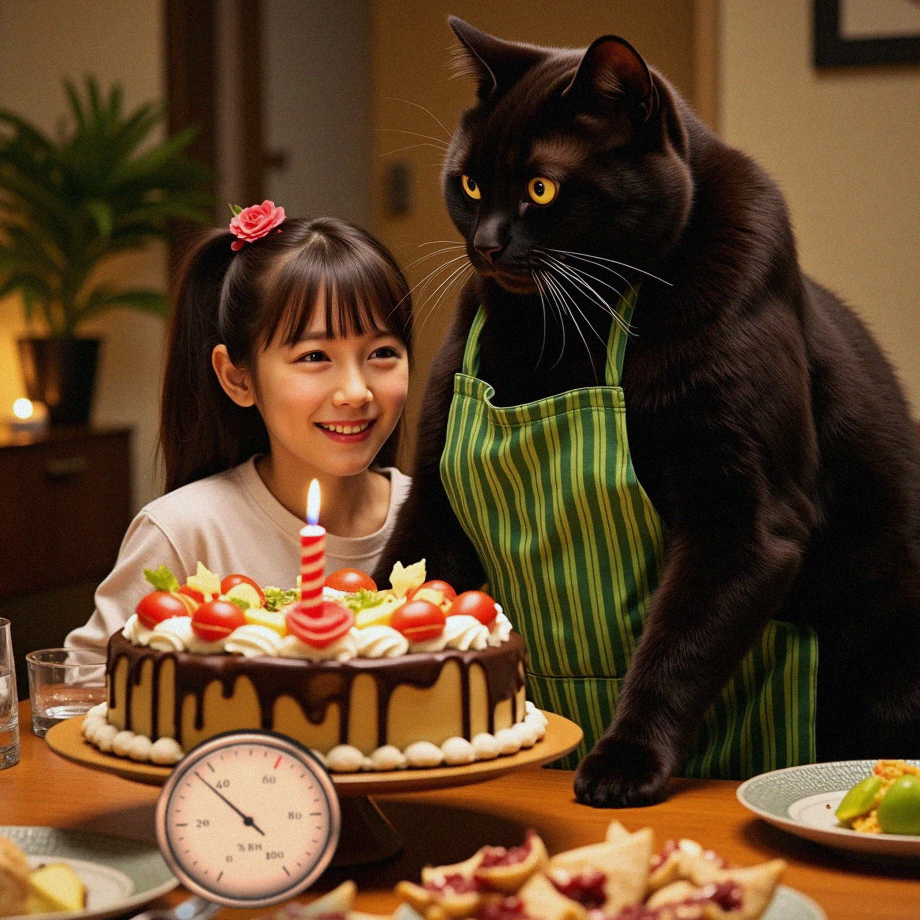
36
